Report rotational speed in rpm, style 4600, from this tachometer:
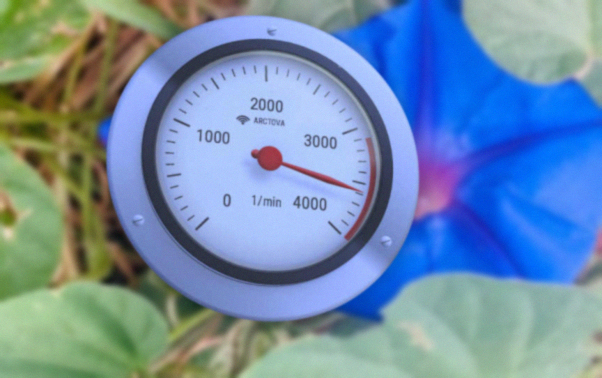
3600
